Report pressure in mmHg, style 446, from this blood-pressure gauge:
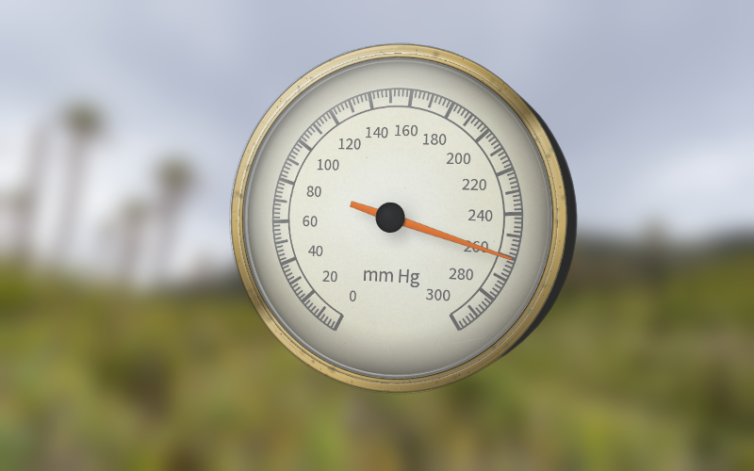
260
